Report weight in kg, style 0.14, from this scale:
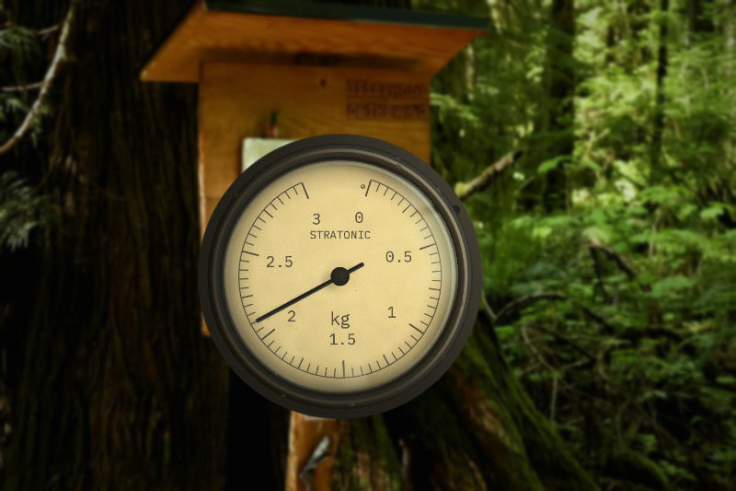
2.1
